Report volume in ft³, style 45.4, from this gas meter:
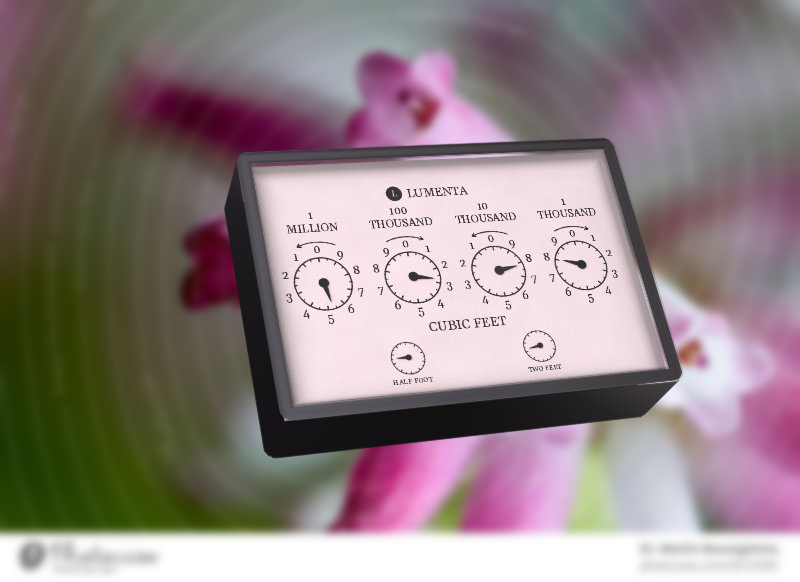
527800
